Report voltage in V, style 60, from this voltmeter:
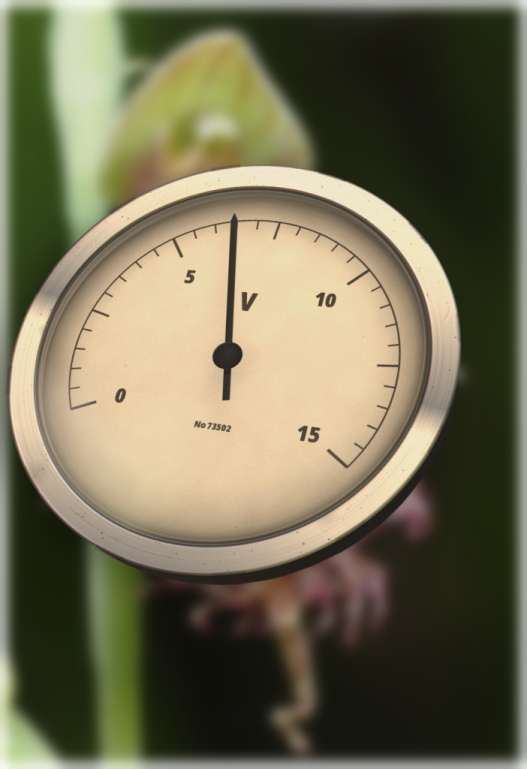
6.5
